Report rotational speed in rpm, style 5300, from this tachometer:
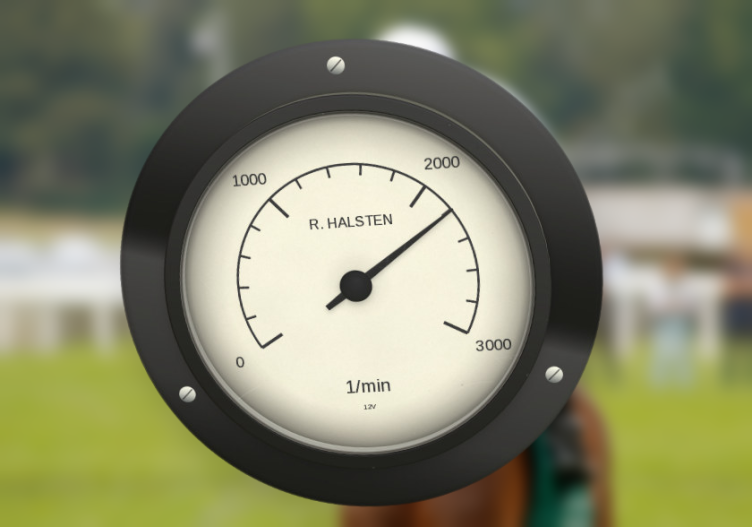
2200
